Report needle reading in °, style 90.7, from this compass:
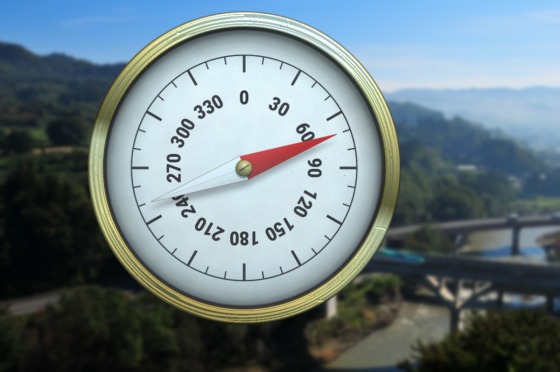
70
